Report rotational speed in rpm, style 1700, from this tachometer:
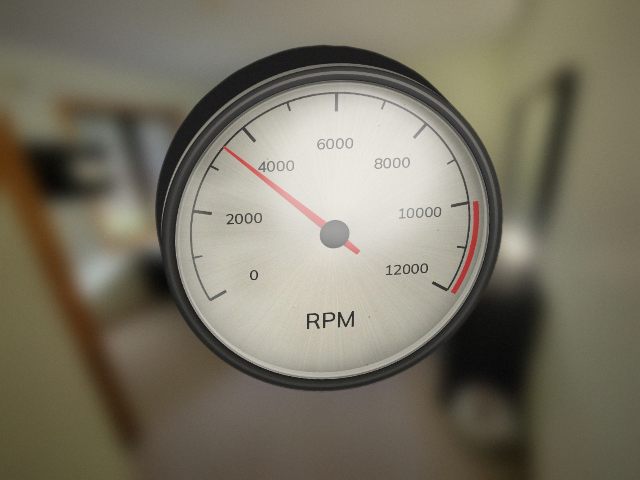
3500
